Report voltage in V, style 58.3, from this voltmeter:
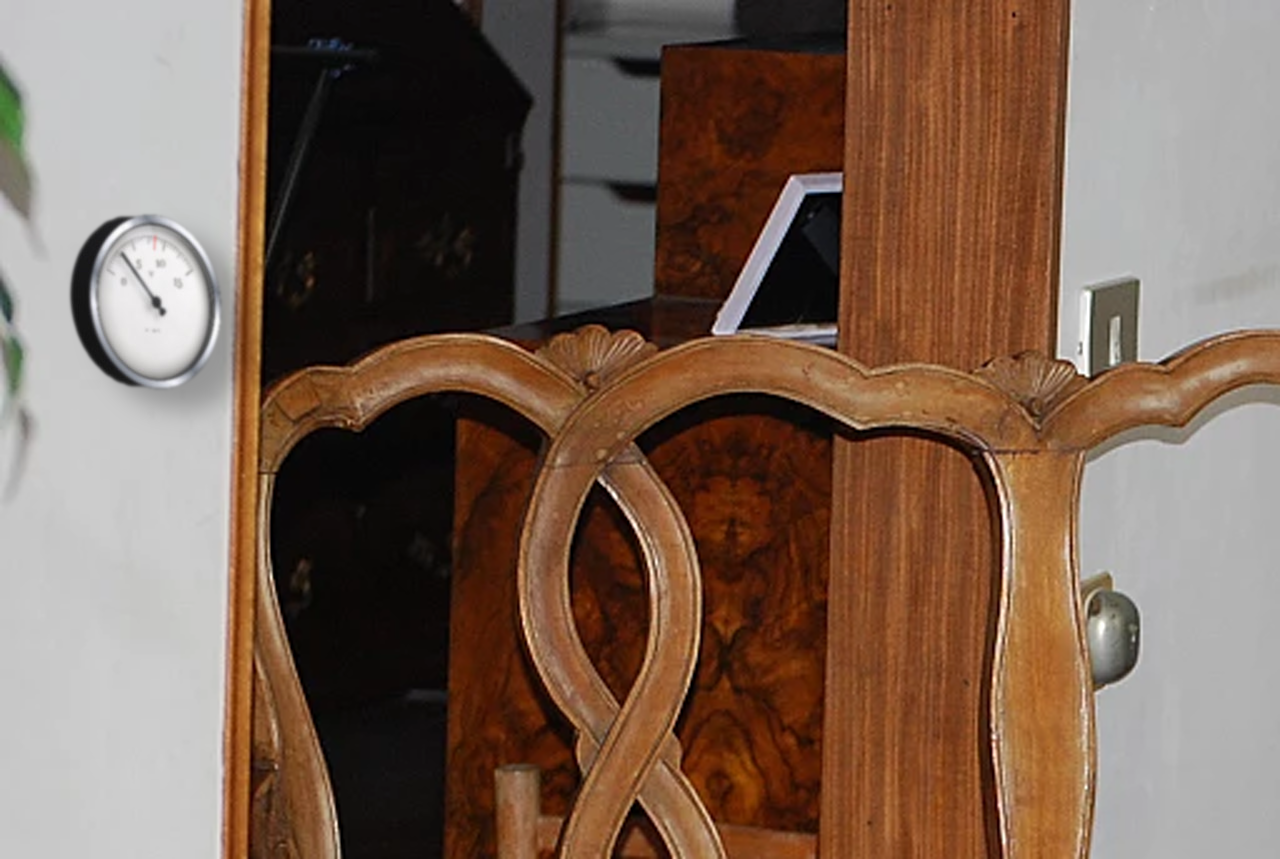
2.5
